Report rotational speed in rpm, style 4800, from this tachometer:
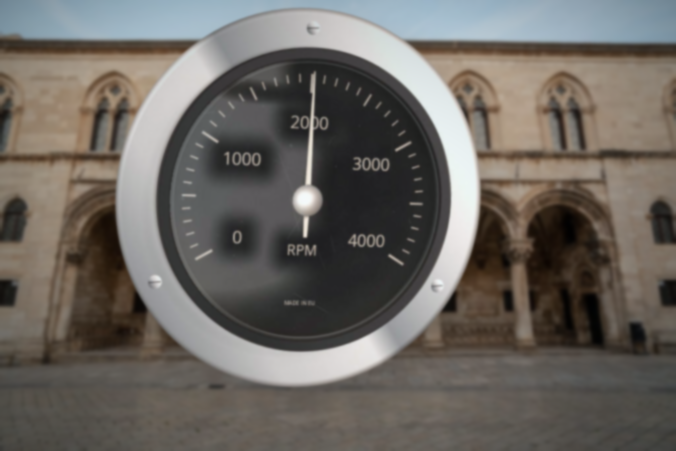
2000
